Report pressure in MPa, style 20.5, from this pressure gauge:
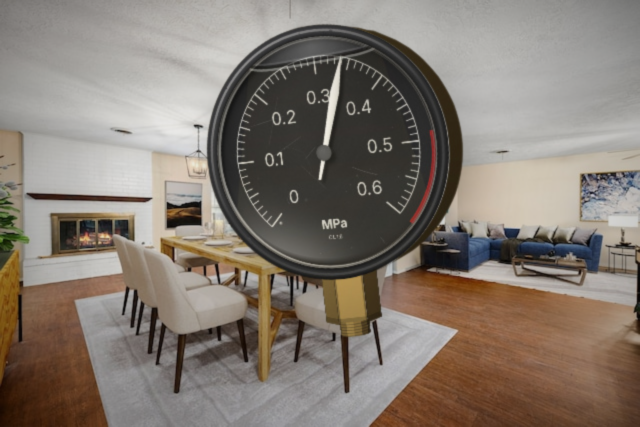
0.34
